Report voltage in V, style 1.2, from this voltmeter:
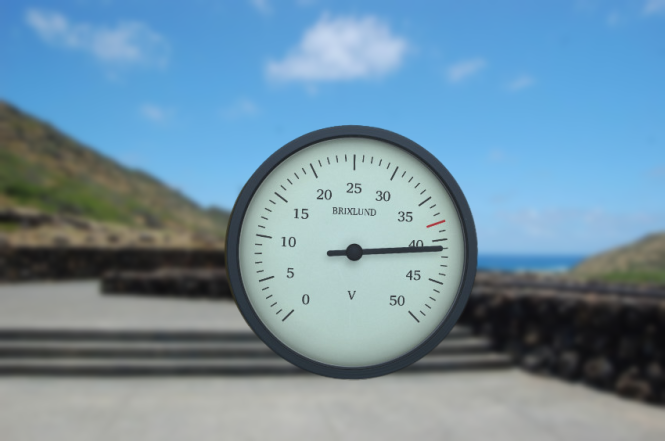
41
